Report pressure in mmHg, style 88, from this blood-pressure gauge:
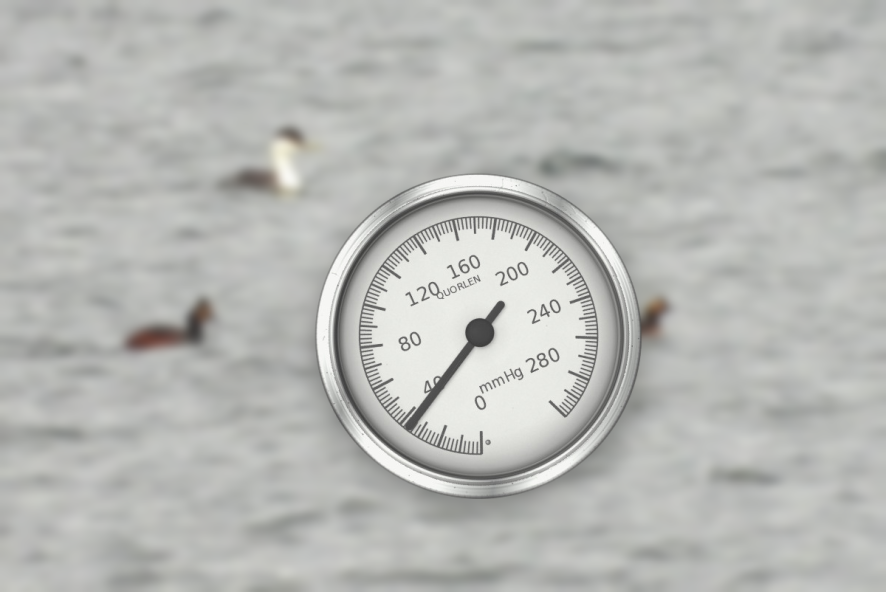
36
